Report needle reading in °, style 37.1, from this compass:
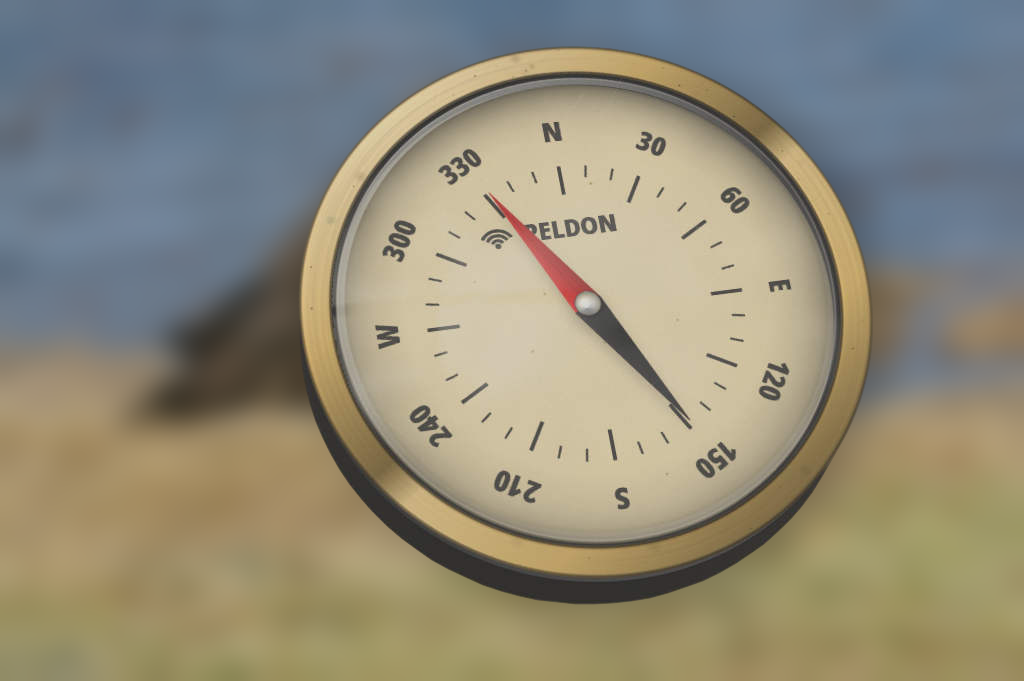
330
